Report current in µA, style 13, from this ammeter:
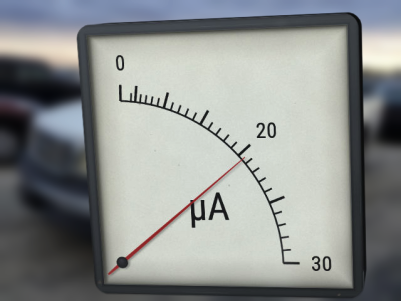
20.5
